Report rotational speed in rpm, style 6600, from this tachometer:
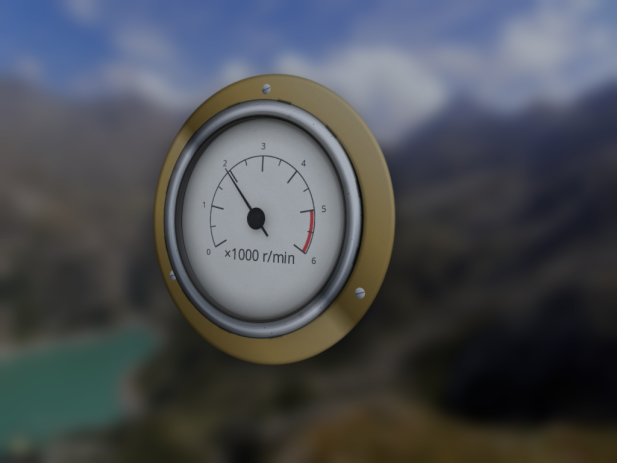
2000
